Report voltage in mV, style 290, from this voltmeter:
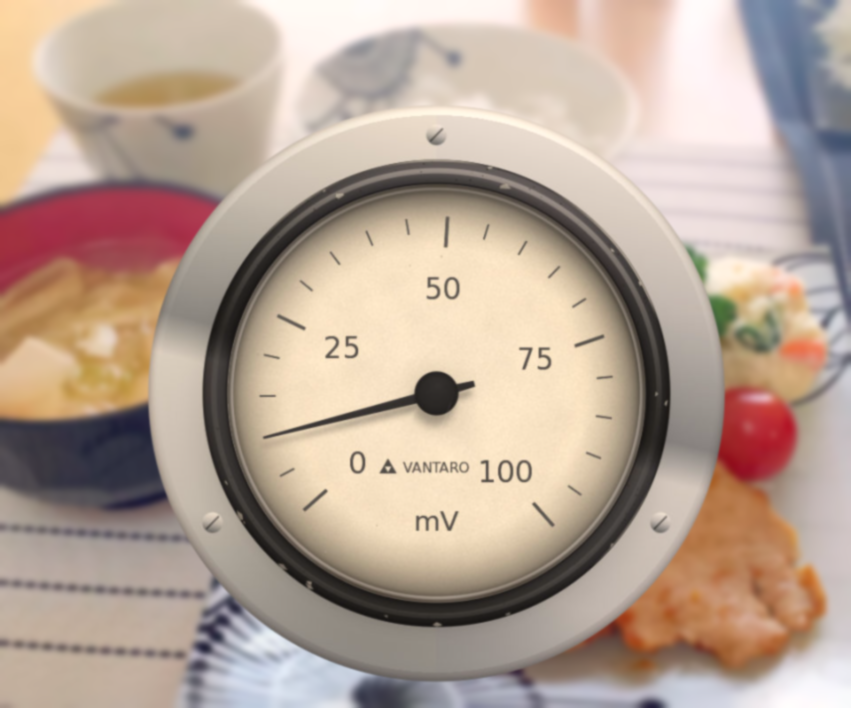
10
